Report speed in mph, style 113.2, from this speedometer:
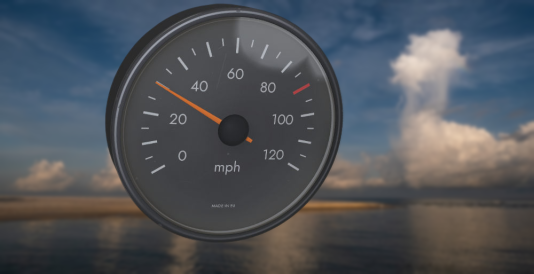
30
